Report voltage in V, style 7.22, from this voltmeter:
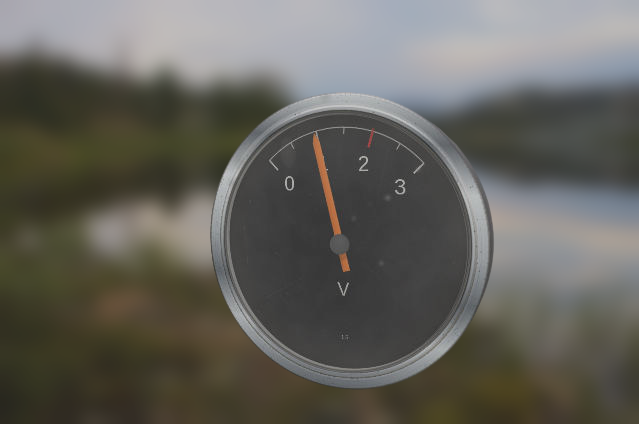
1
